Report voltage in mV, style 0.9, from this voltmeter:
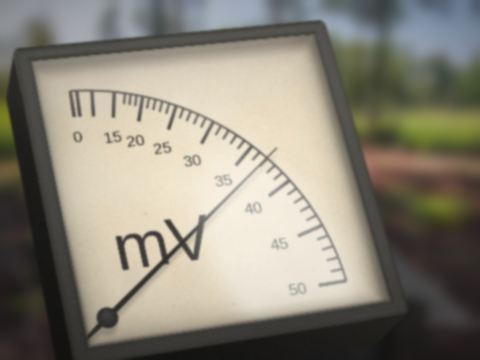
37
